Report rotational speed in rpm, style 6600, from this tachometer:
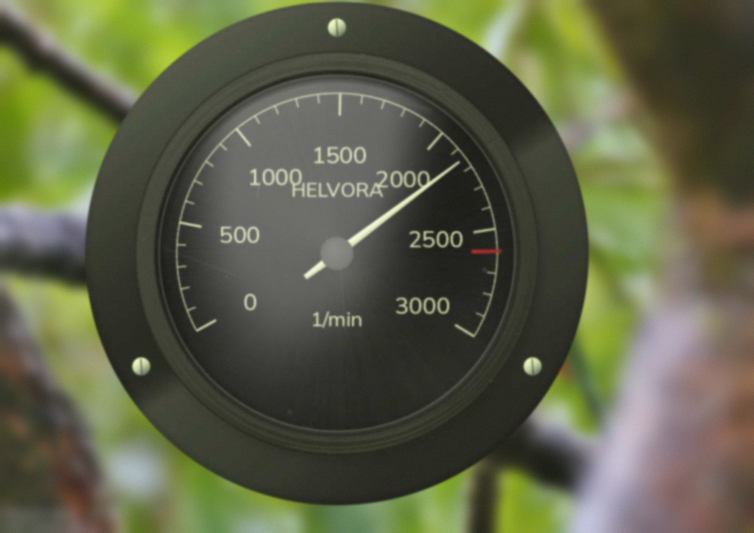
2150
